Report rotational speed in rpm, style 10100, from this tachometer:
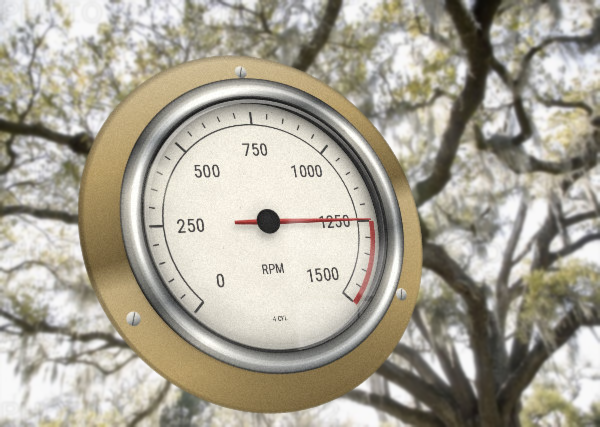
1250
